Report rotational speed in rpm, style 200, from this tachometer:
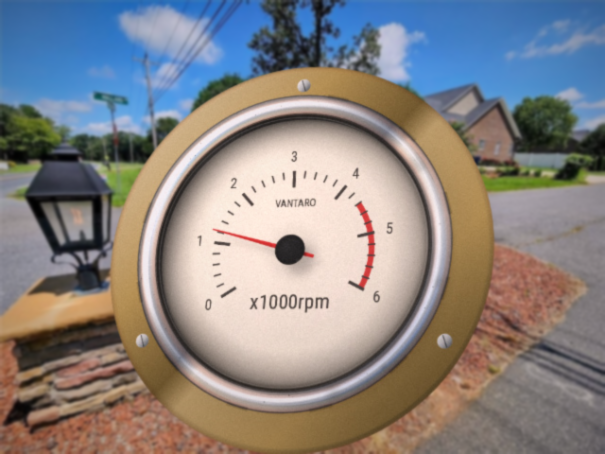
1200
